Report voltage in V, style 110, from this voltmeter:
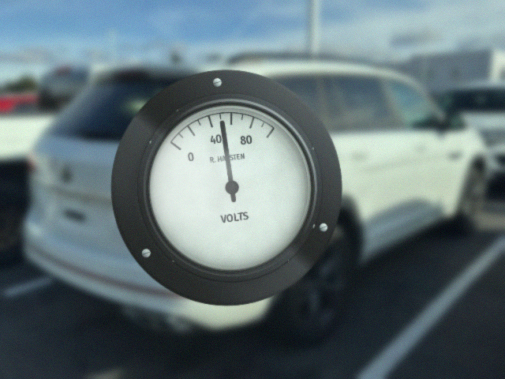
50
